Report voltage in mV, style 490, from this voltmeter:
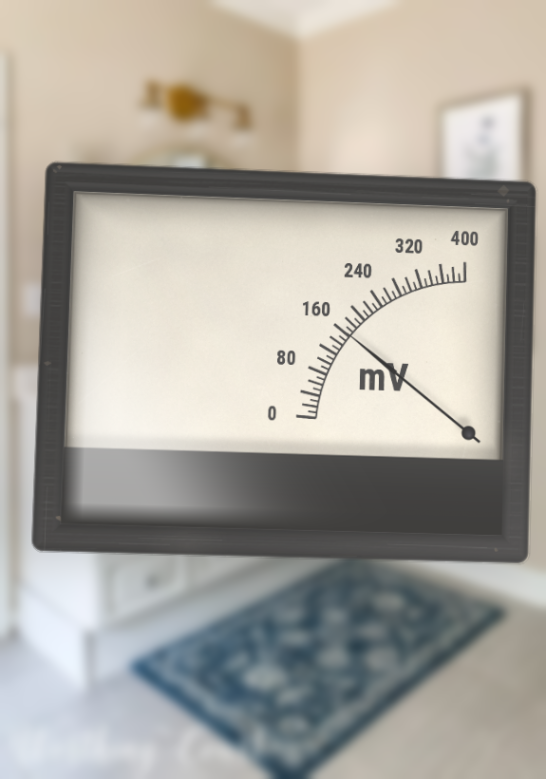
160
